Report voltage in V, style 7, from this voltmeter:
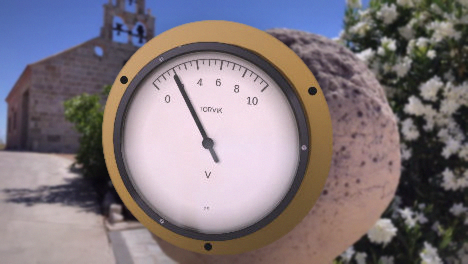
2
